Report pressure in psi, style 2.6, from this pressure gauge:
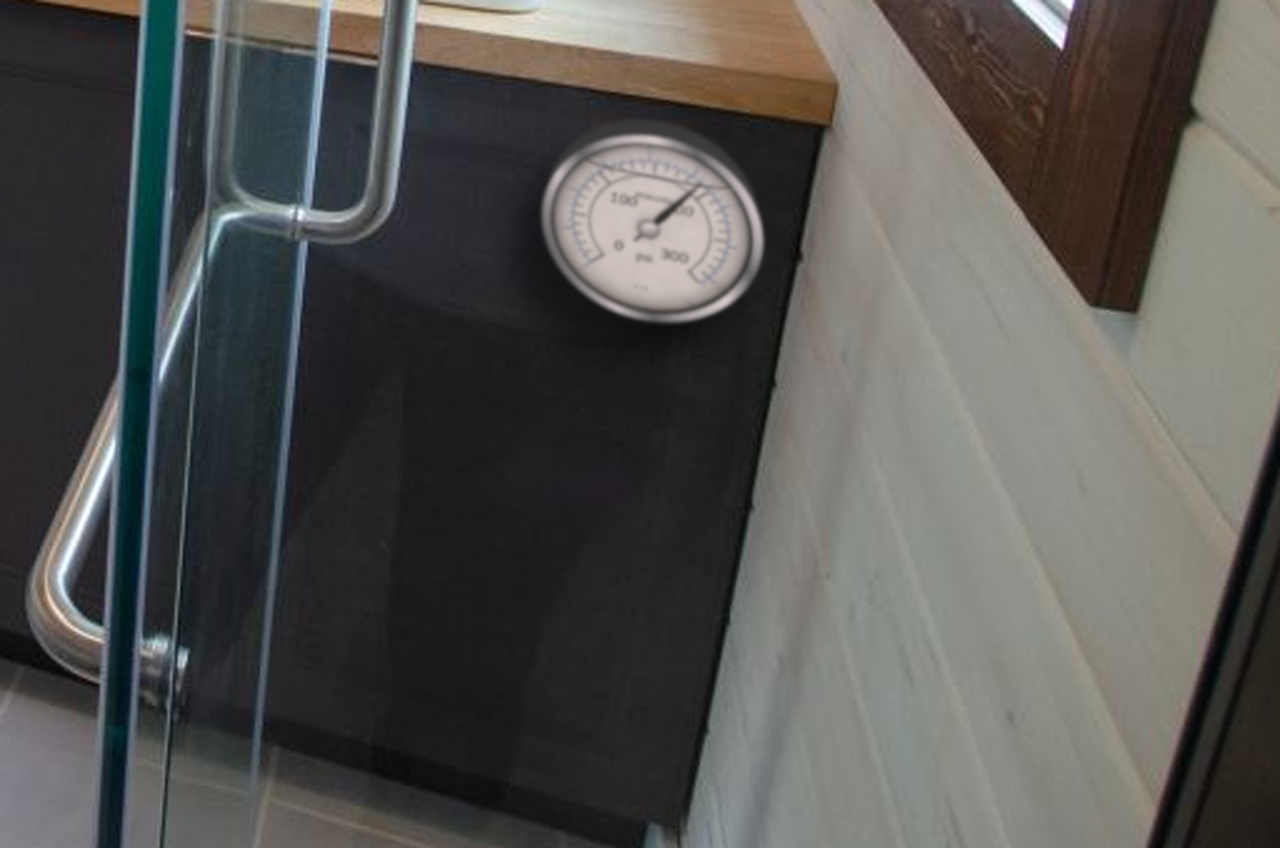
190
